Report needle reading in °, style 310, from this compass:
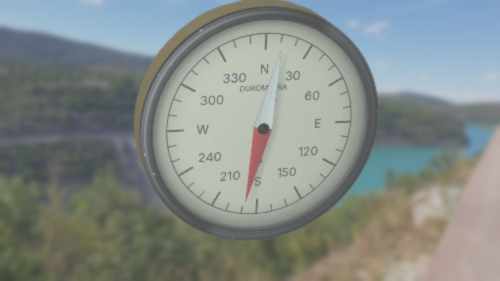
190
